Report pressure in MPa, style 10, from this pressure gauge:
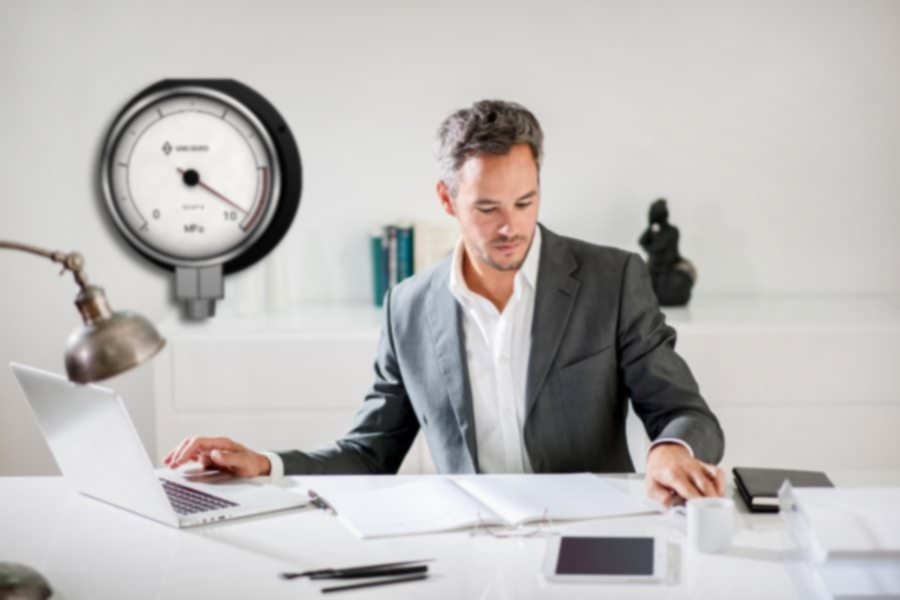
9.5
